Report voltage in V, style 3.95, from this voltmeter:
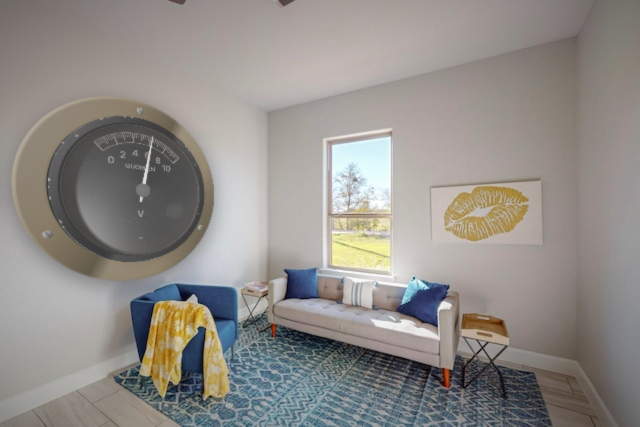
6
